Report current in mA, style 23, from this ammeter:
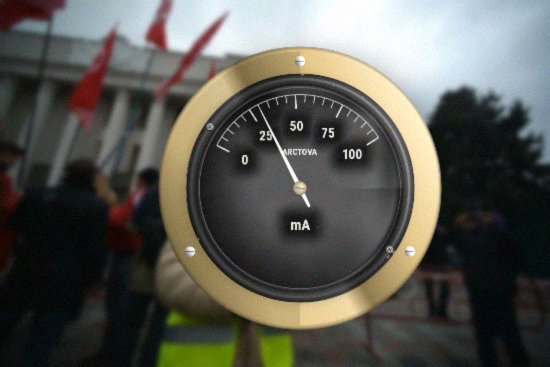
30
